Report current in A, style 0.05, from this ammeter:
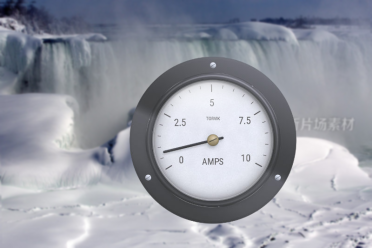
0.75
